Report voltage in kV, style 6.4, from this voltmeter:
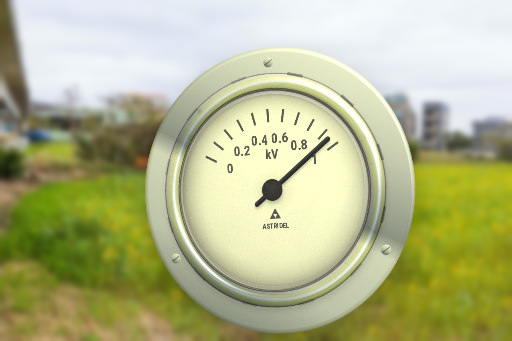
0.95
